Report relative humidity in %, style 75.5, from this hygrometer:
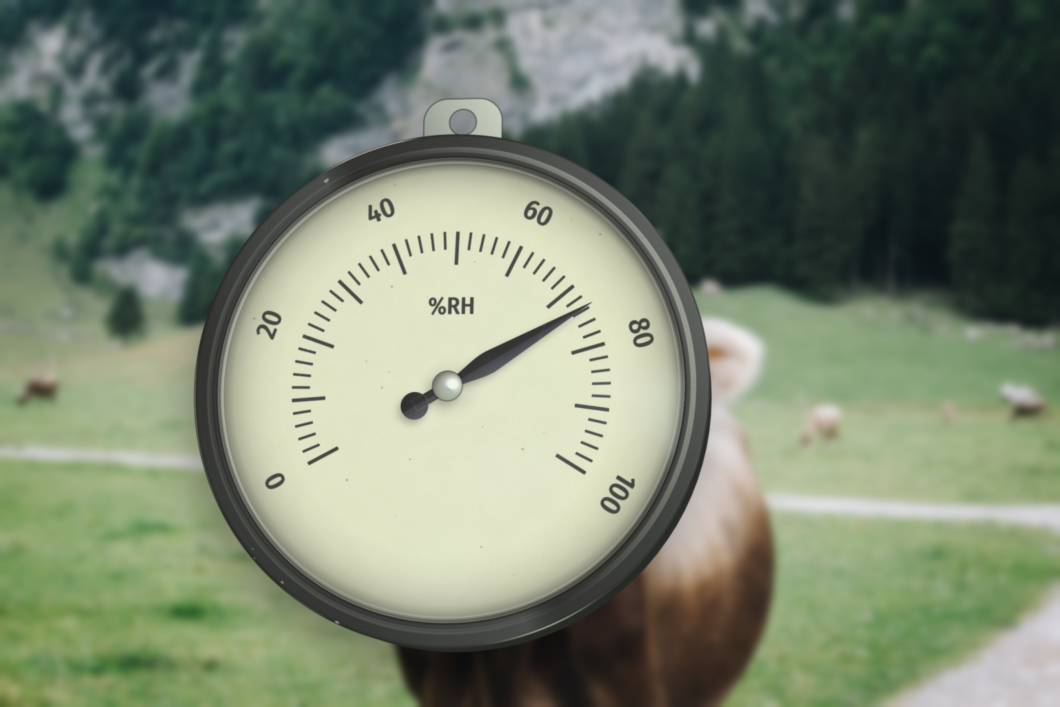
74
